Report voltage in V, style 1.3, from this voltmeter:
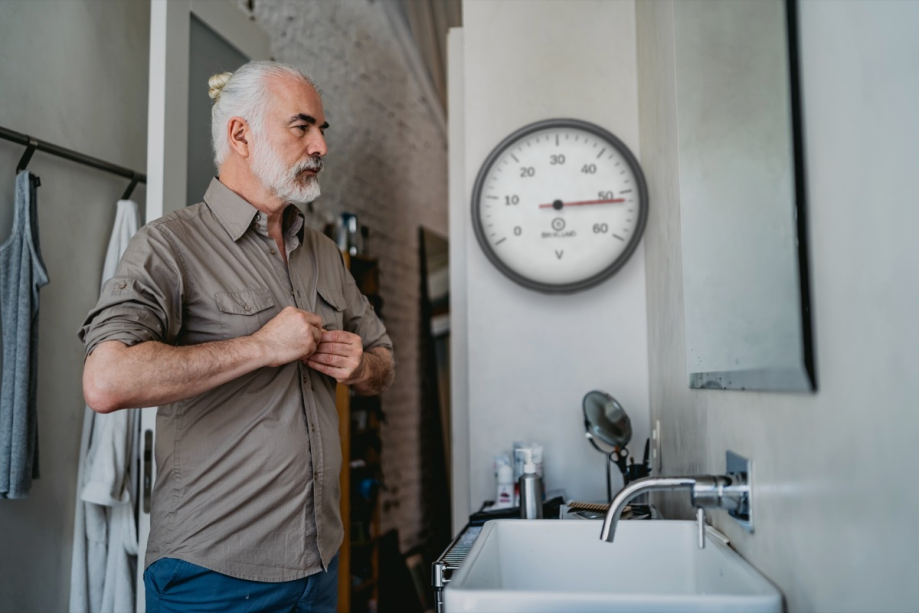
52
